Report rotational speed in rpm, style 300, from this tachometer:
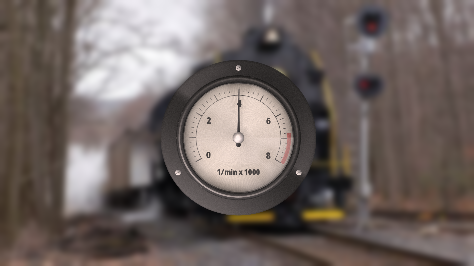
4000
